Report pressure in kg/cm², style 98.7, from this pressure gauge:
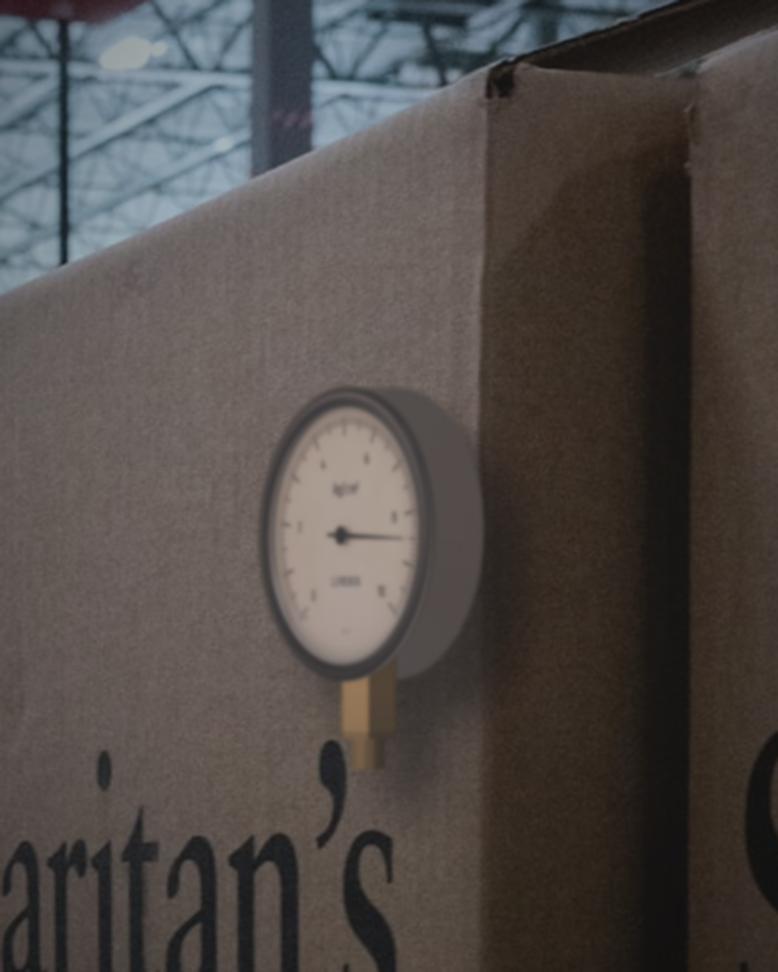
8.5
